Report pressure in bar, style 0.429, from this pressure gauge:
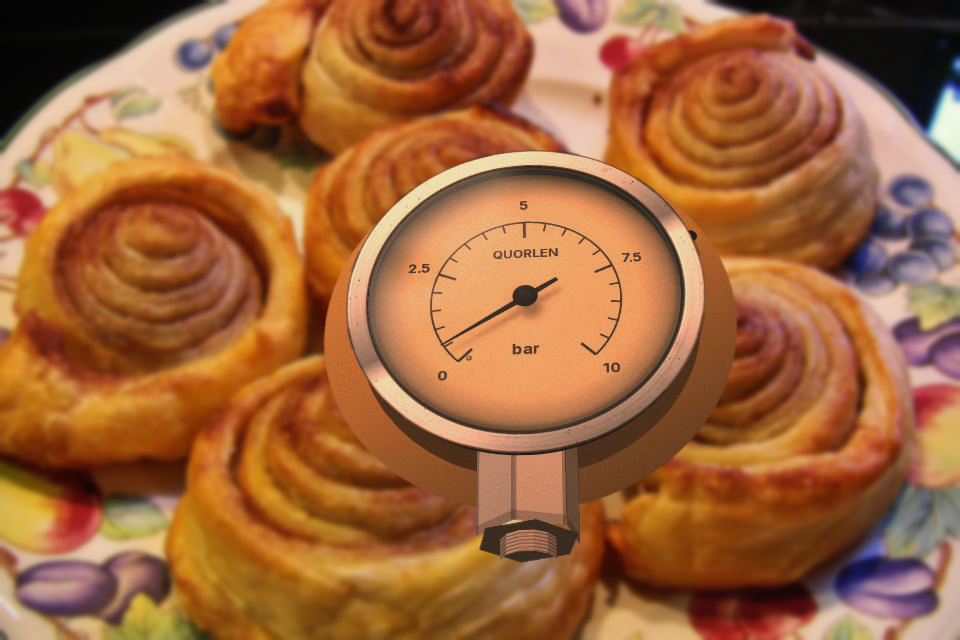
0.5
